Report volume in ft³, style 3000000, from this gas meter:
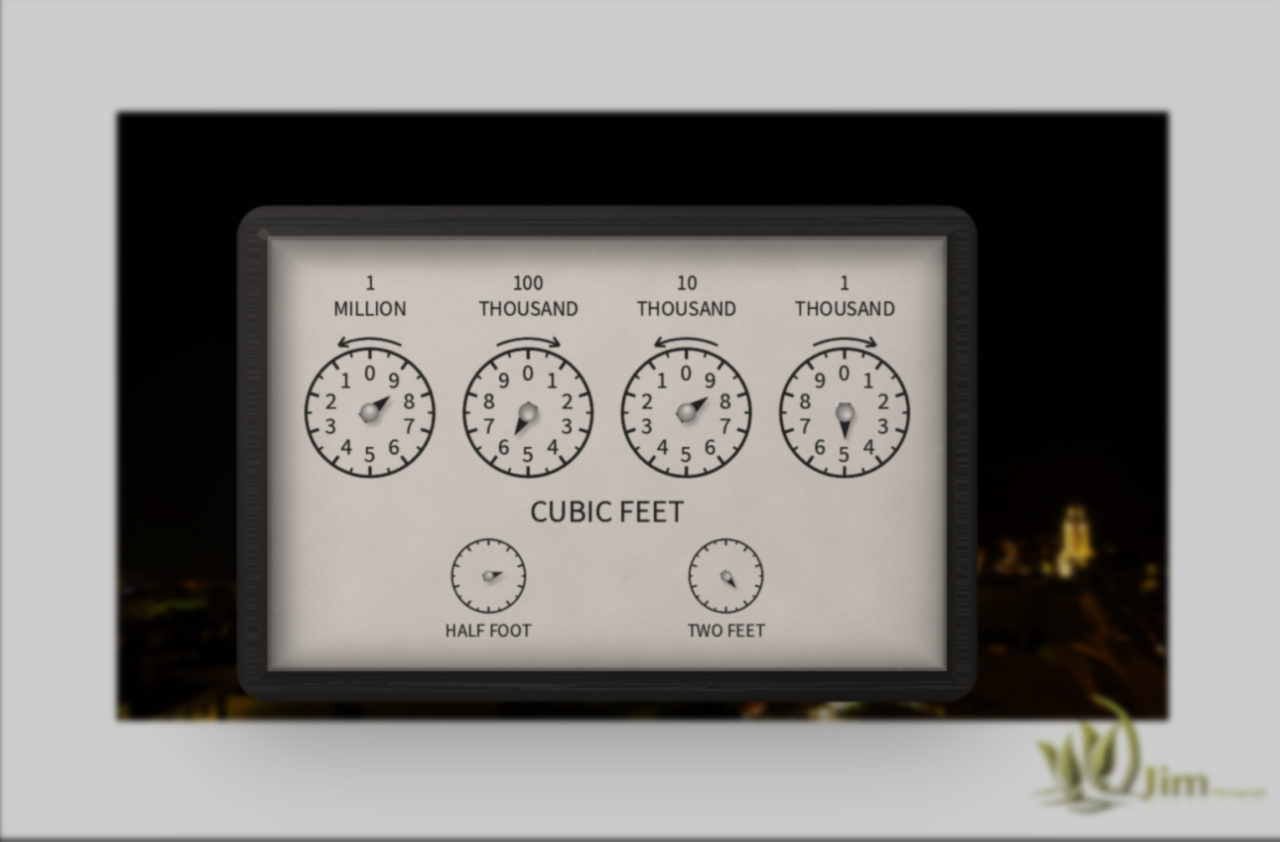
858500
